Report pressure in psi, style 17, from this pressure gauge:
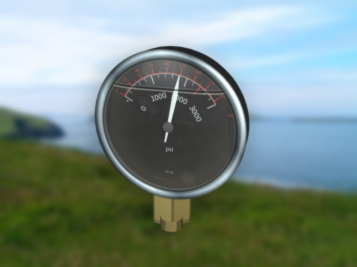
1800
